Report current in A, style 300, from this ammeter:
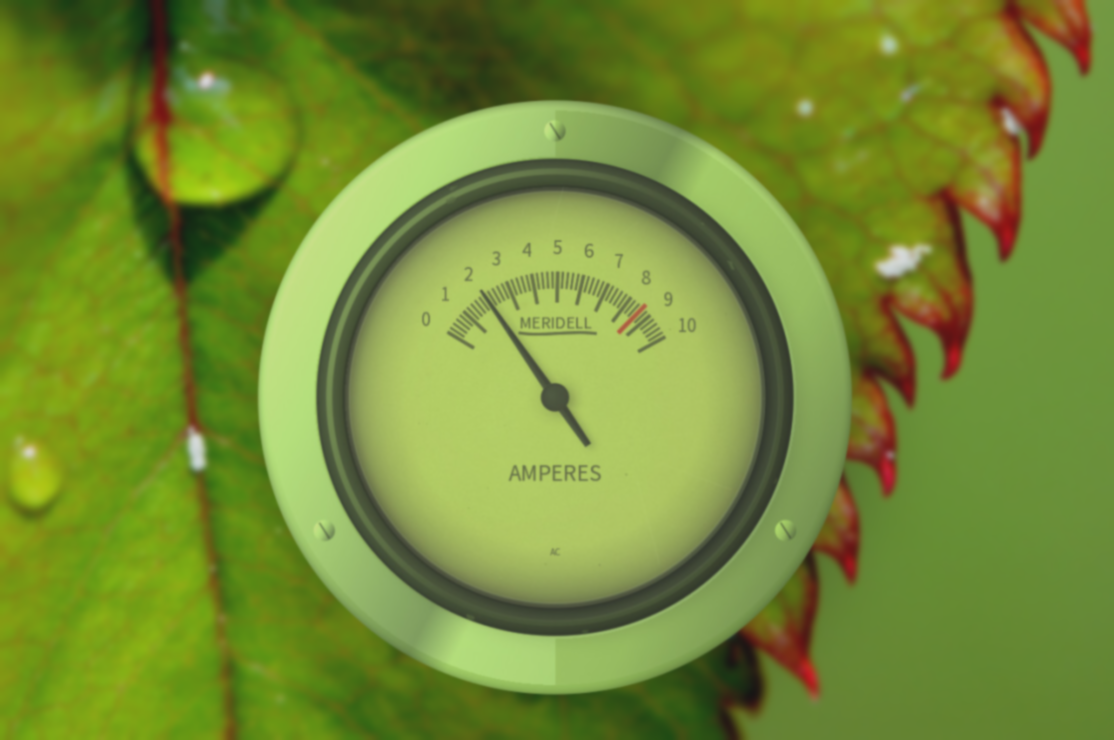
2
